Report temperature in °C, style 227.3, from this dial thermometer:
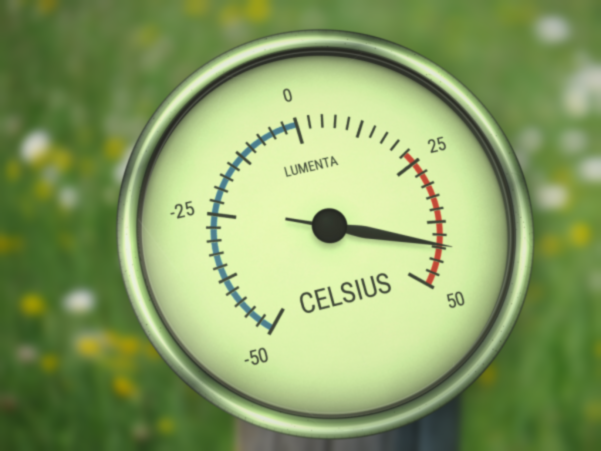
42.5
